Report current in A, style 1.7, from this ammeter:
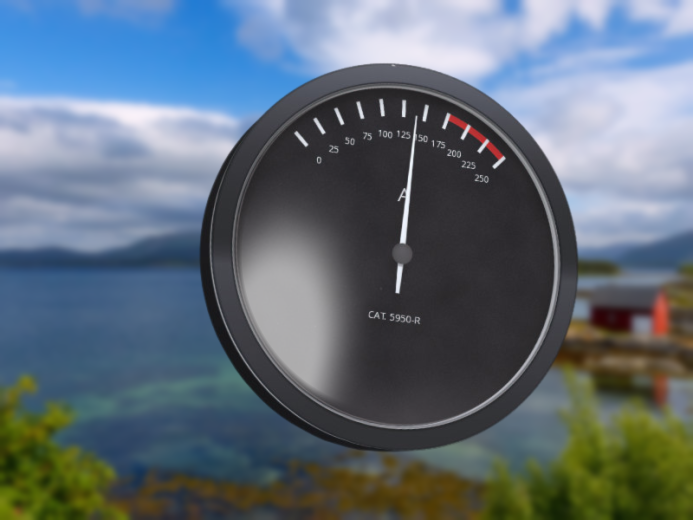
137.5
